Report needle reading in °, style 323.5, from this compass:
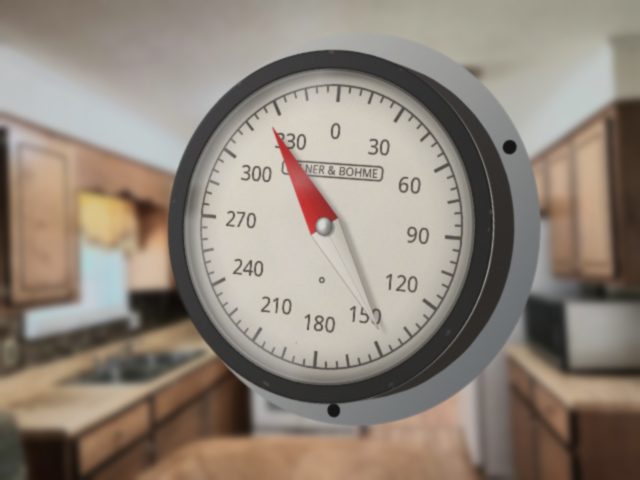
325
